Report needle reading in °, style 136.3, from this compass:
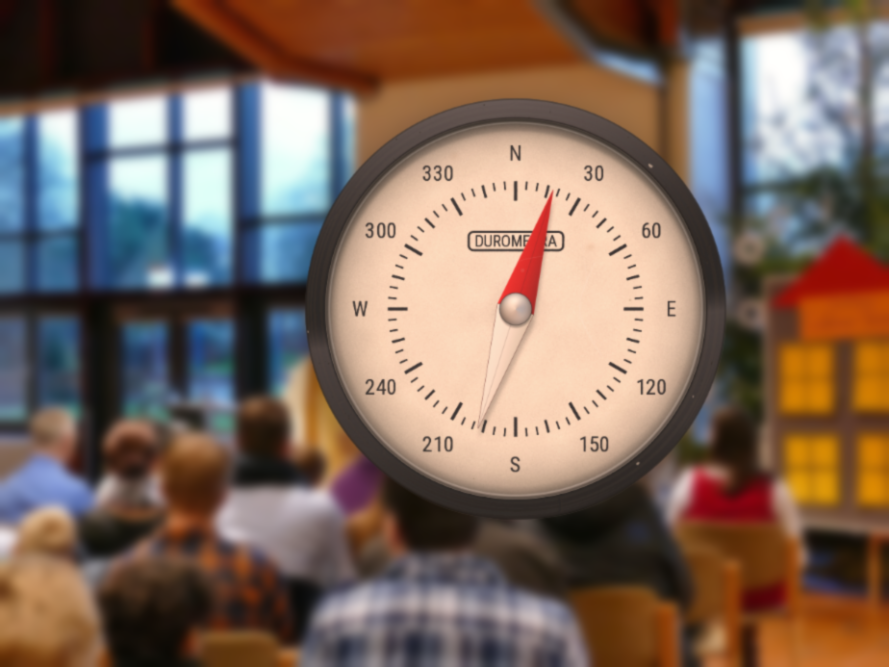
17.5
